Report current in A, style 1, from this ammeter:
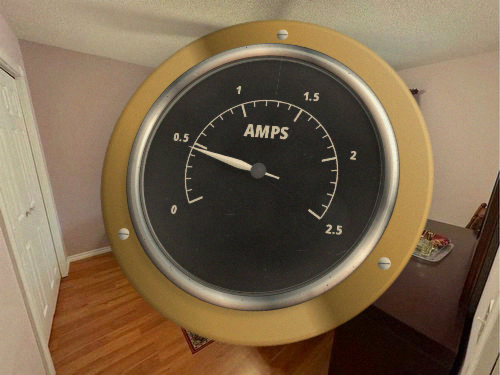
0.45
